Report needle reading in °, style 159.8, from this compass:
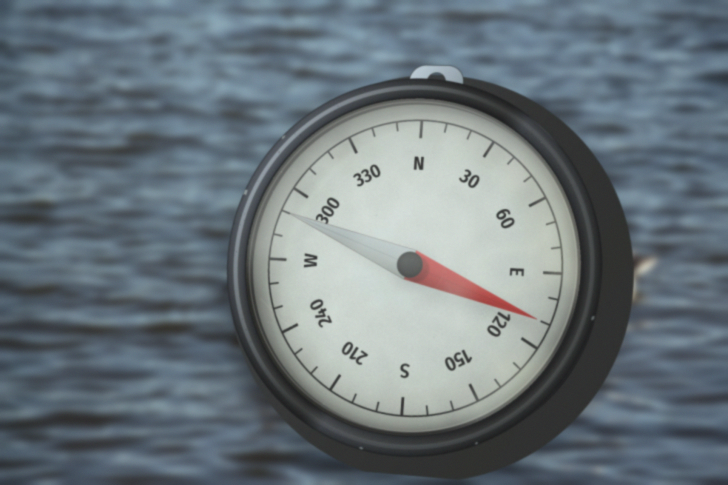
110
